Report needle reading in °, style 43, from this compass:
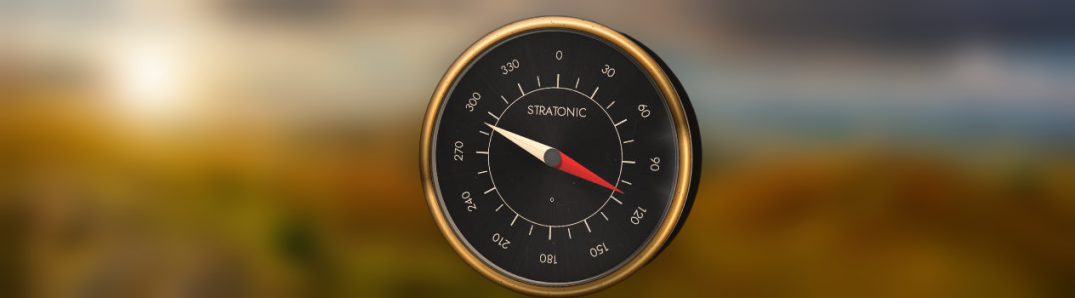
112.5
